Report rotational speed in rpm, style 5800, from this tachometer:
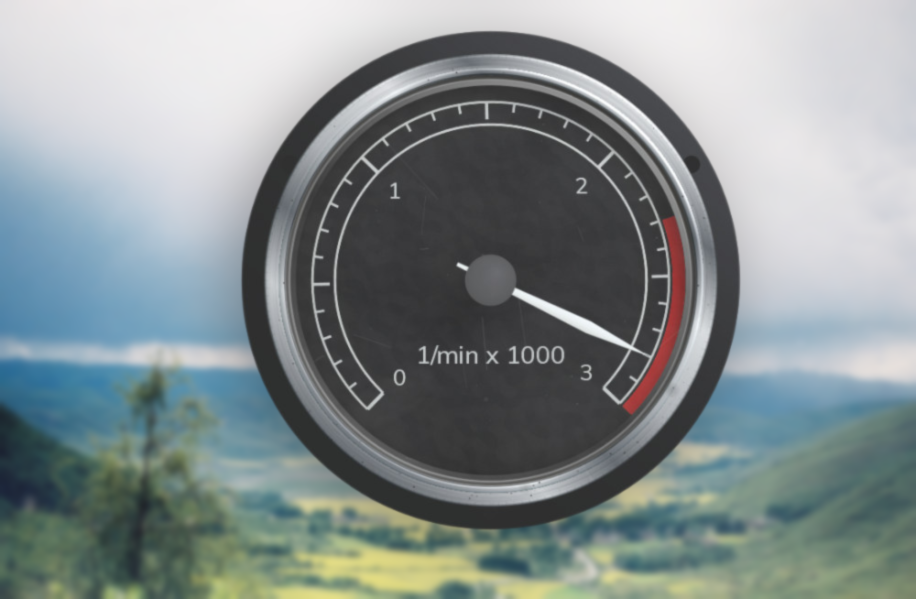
2800
